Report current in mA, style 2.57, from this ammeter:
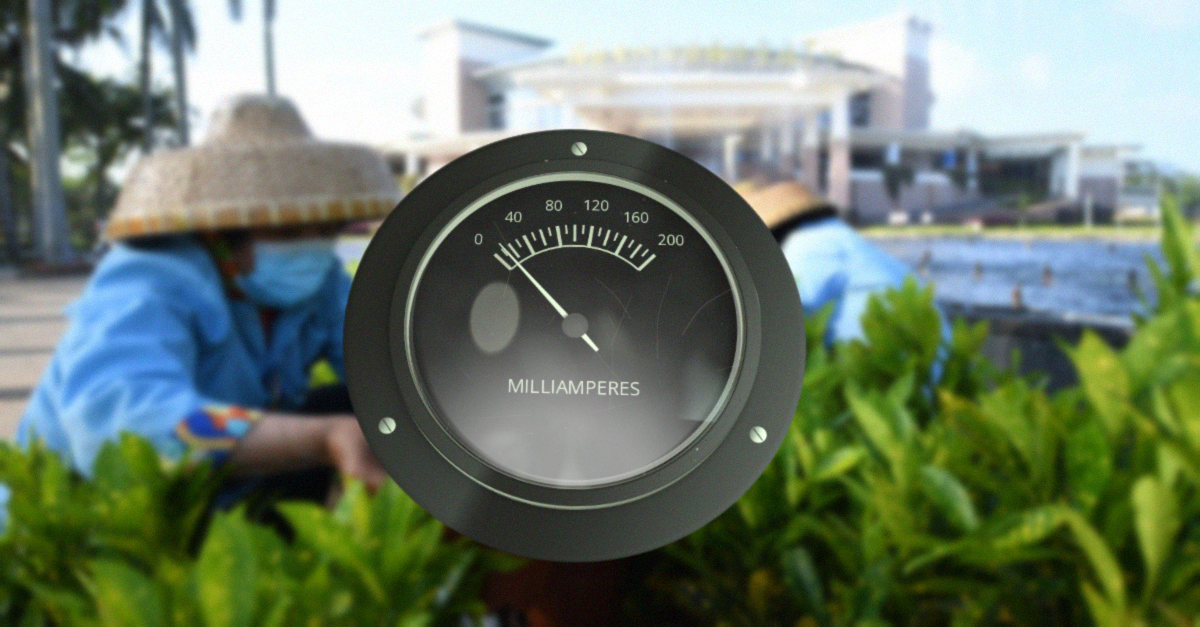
10
